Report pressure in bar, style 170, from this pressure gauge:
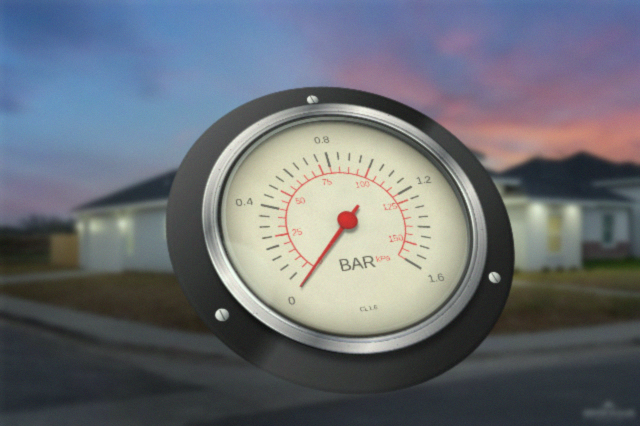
0
